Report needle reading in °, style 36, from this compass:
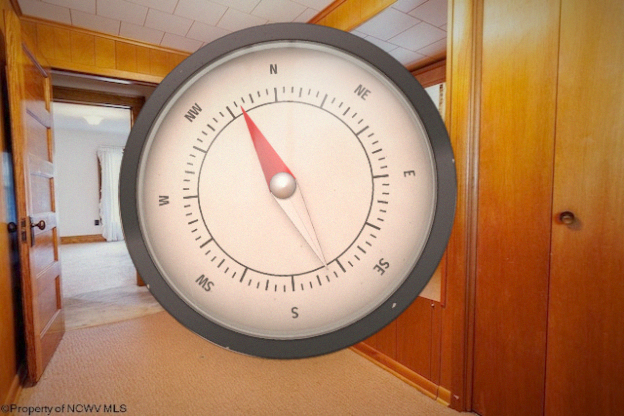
337.5
